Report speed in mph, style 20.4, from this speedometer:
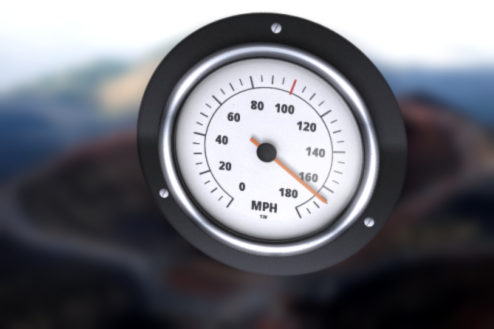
165
